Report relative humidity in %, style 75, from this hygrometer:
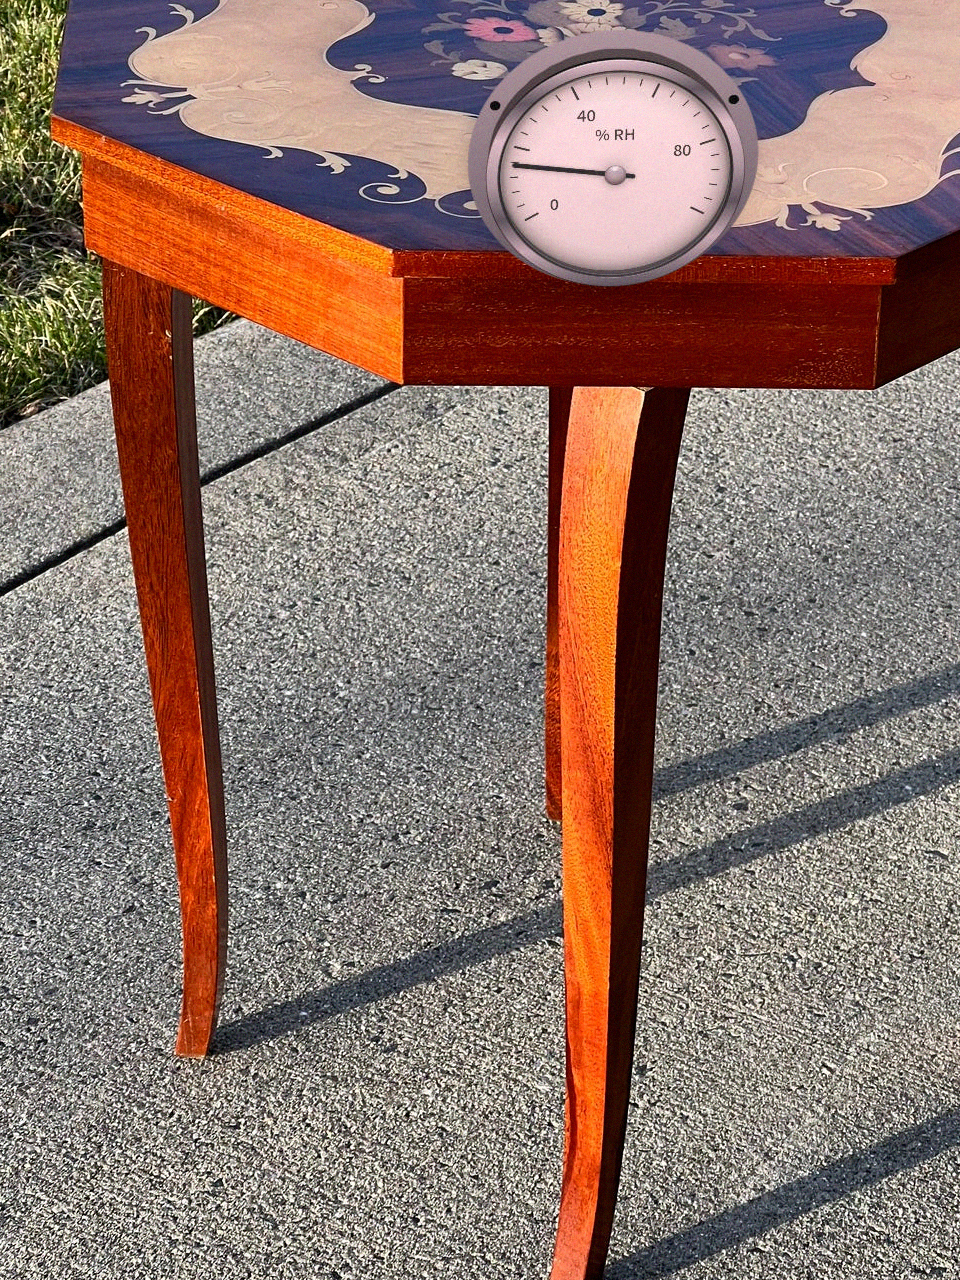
16
